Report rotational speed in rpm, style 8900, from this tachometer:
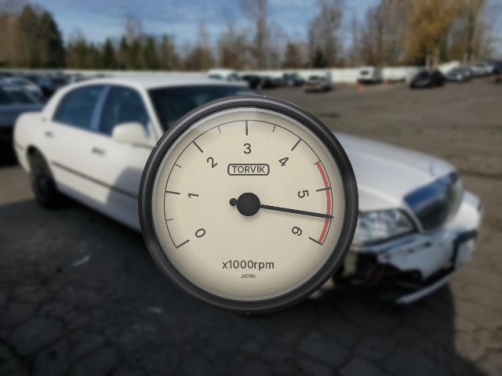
5500
